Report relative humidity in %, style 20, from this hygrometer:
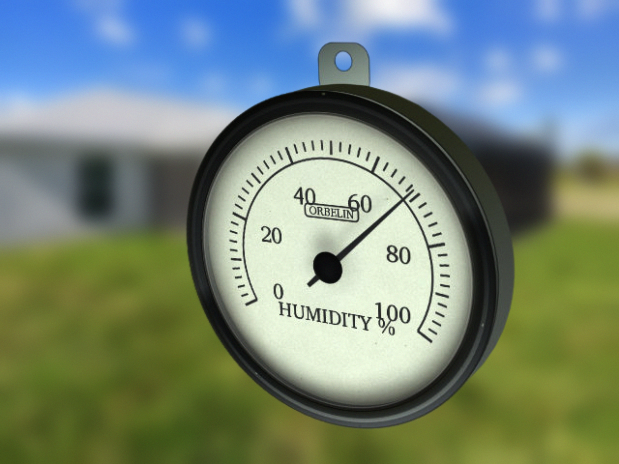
69
